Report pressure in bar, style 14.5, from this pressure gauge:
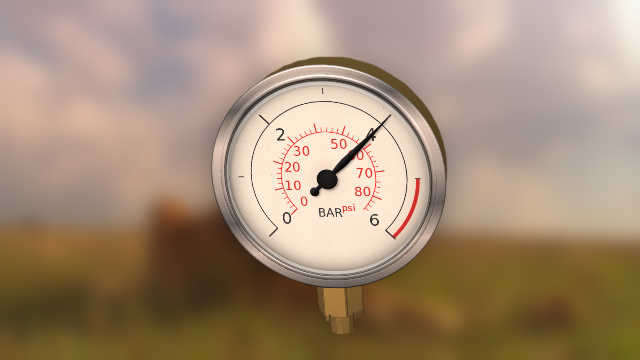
4
